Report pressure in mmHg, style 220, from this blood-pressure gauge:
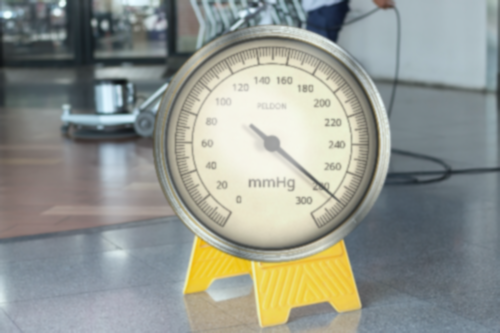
280
